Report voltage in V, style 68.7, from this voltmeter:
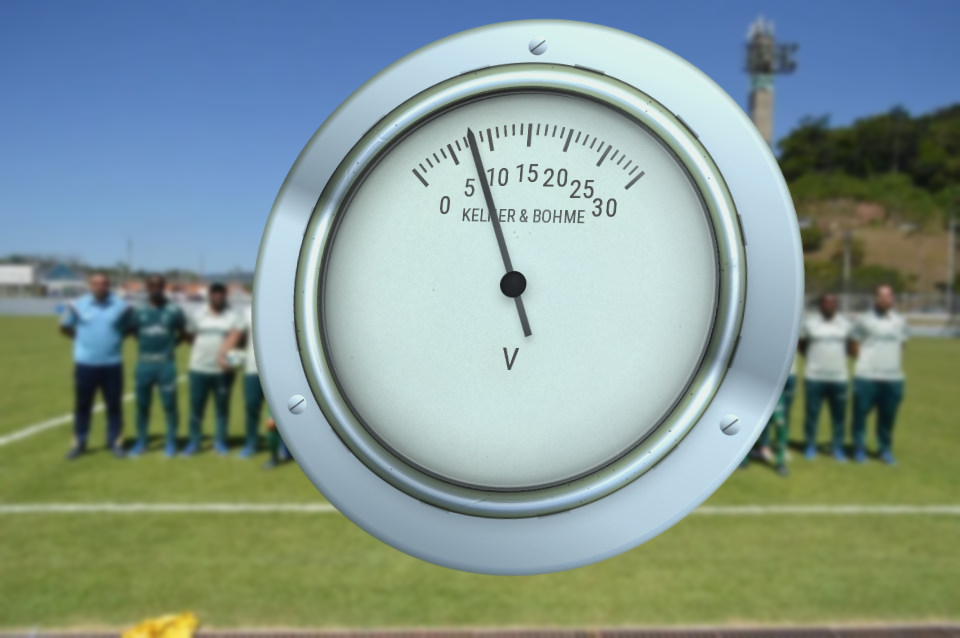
8
